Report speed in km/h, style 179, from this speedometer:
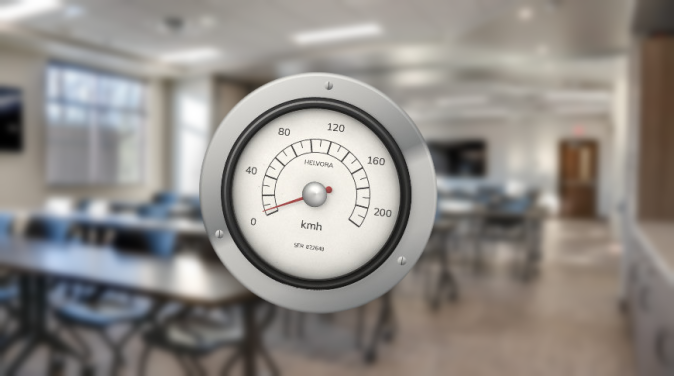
5
